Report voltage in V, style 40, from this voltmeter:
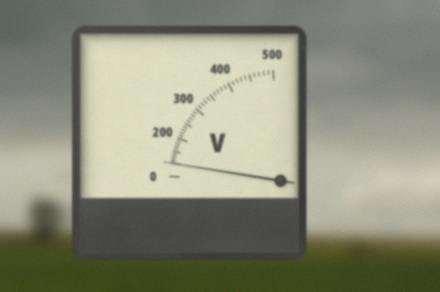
100
